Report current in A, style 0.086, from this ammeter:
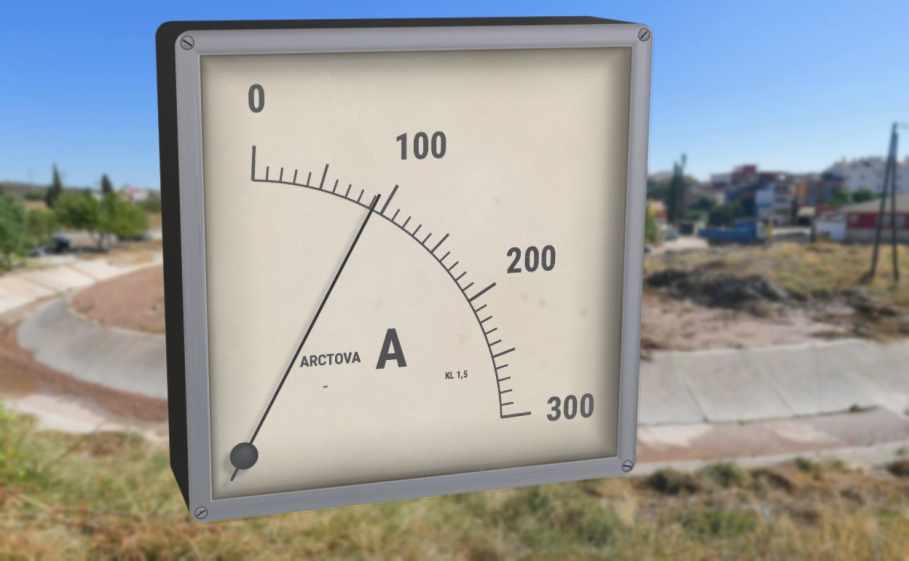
90
